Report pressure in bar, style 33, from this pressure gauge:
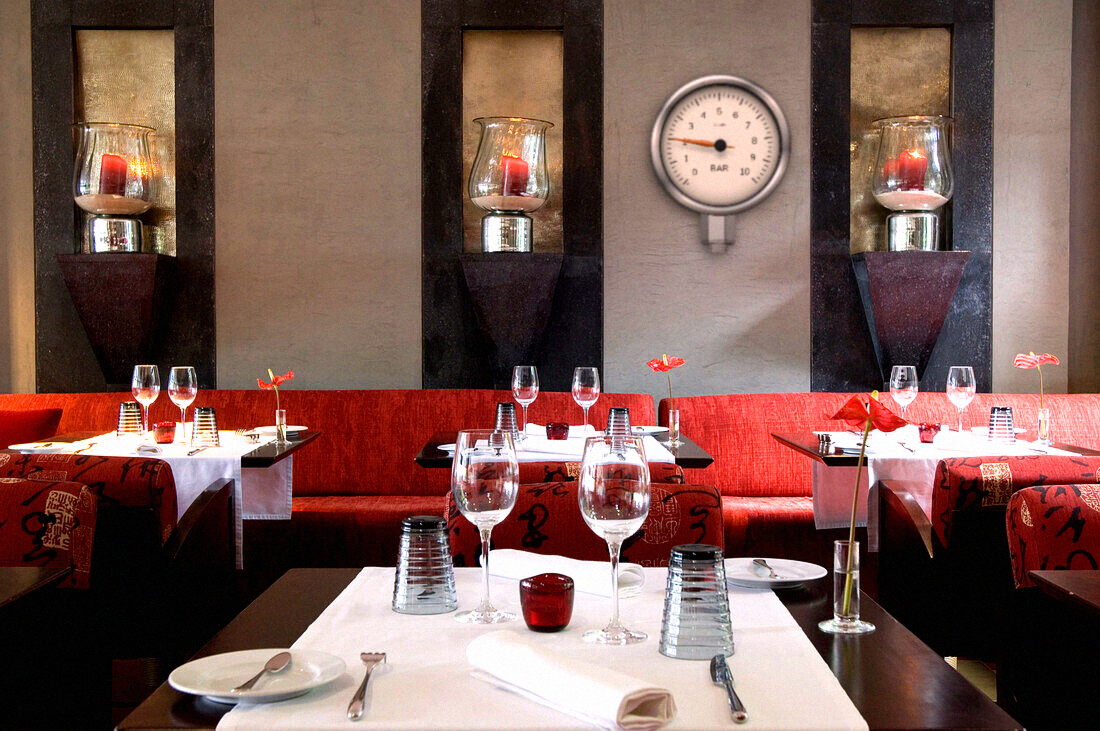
2
